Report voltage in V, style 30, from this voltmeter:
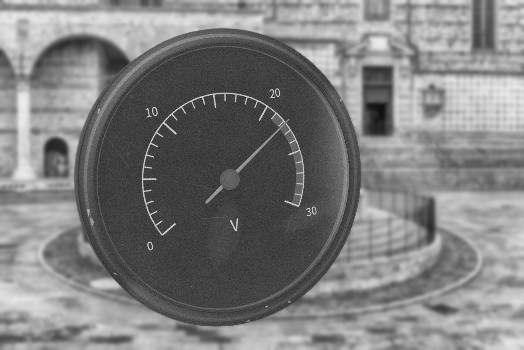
22
